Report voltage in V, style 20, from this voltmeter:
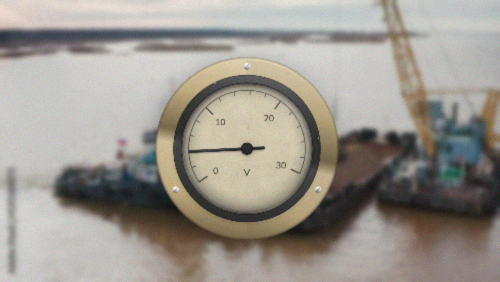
4
